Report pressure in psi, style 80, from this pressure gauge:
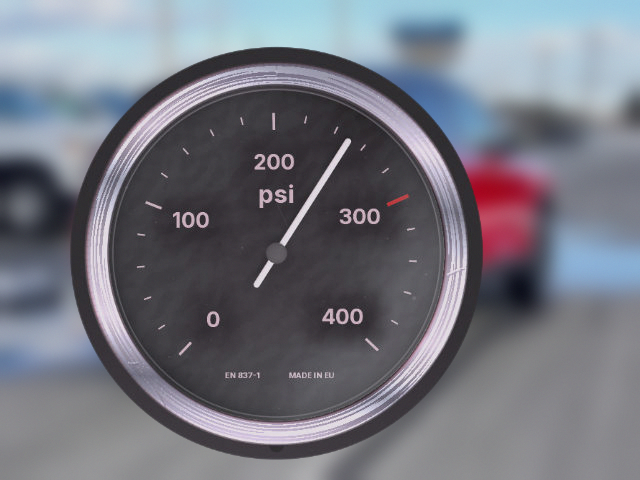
250
